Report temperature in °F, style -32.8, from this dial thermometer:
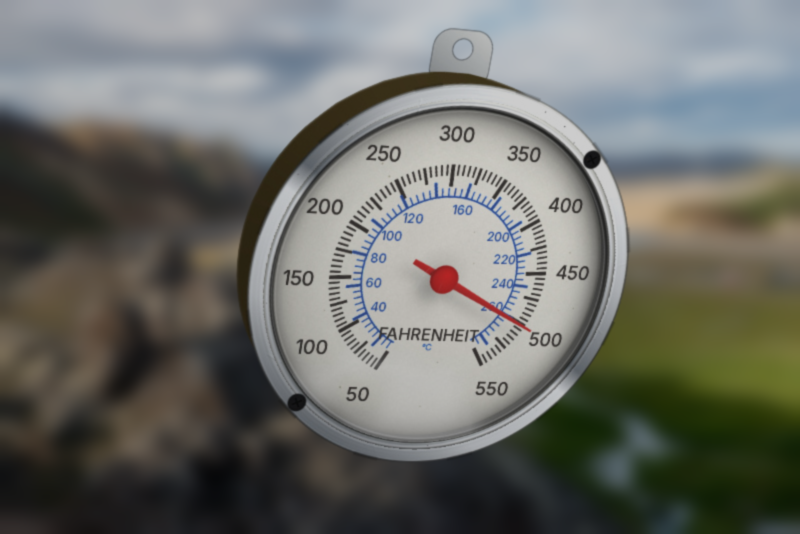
500
